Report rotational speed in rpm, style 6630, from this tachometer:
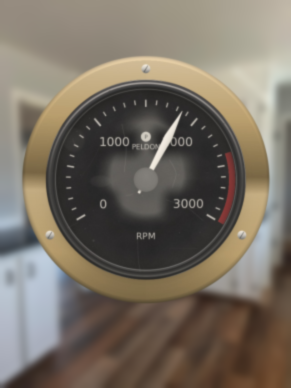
1850
